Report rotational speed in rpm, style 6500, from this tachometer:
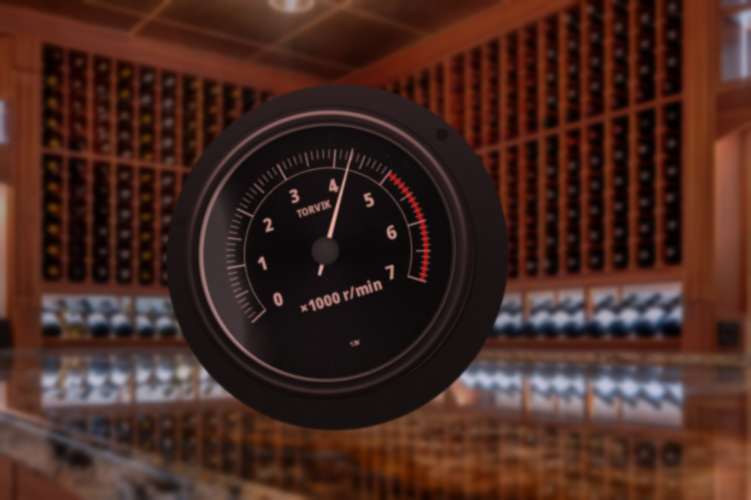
4300
